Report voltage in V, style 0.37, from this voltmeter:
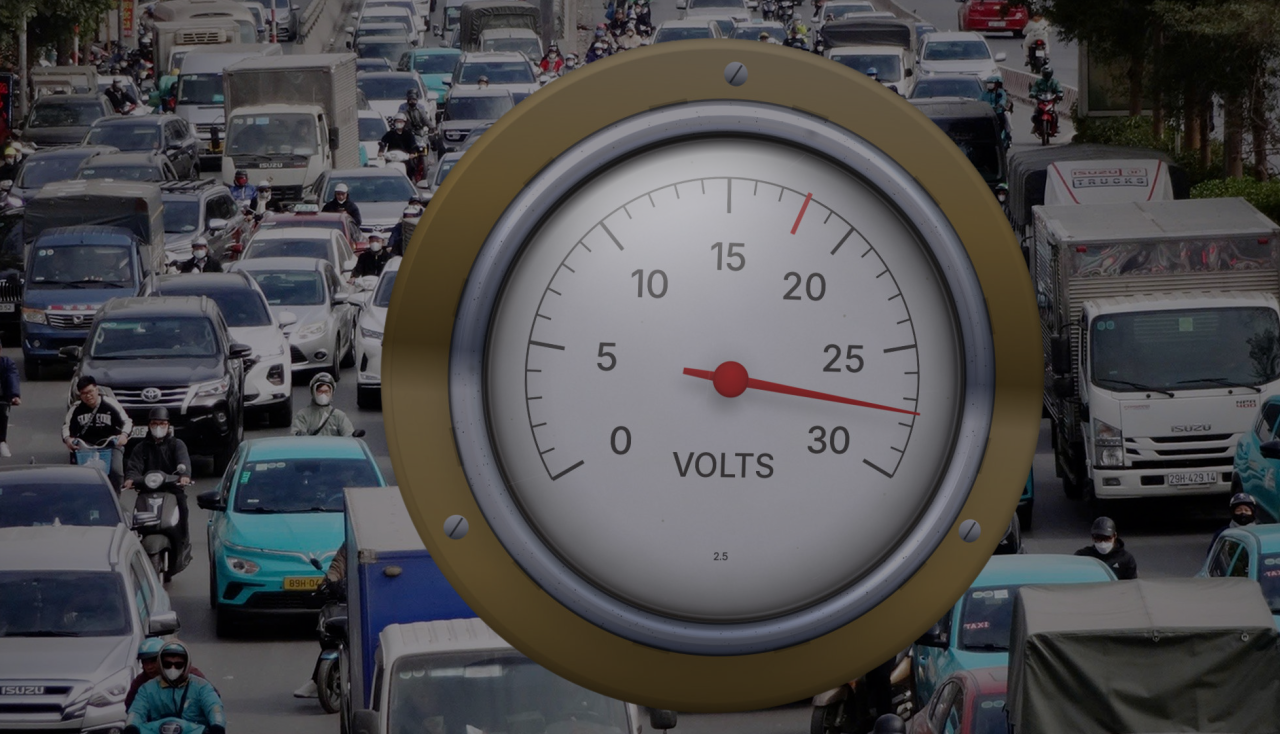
27.5
